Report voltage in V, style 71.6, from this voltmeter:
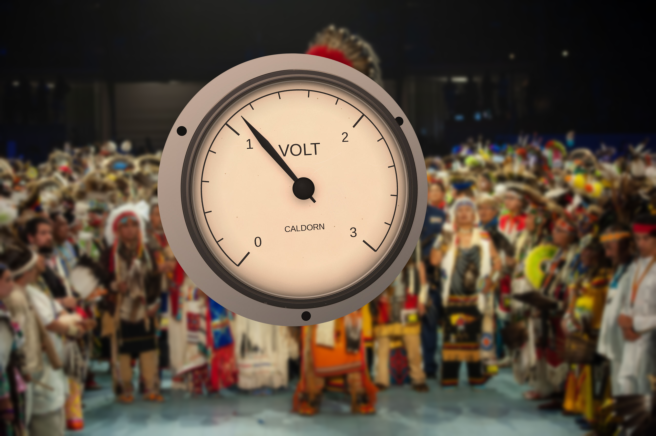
1.1
